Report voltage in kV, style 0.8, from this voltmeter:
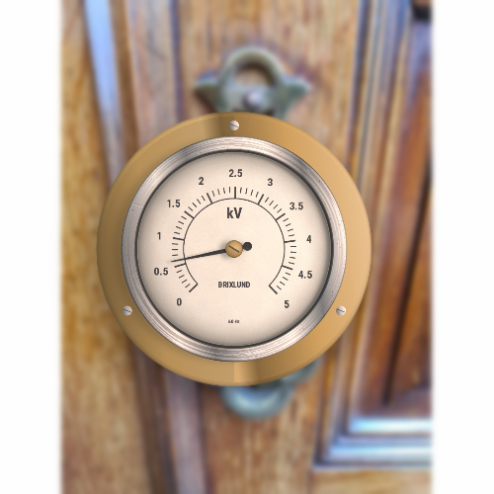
0.6
